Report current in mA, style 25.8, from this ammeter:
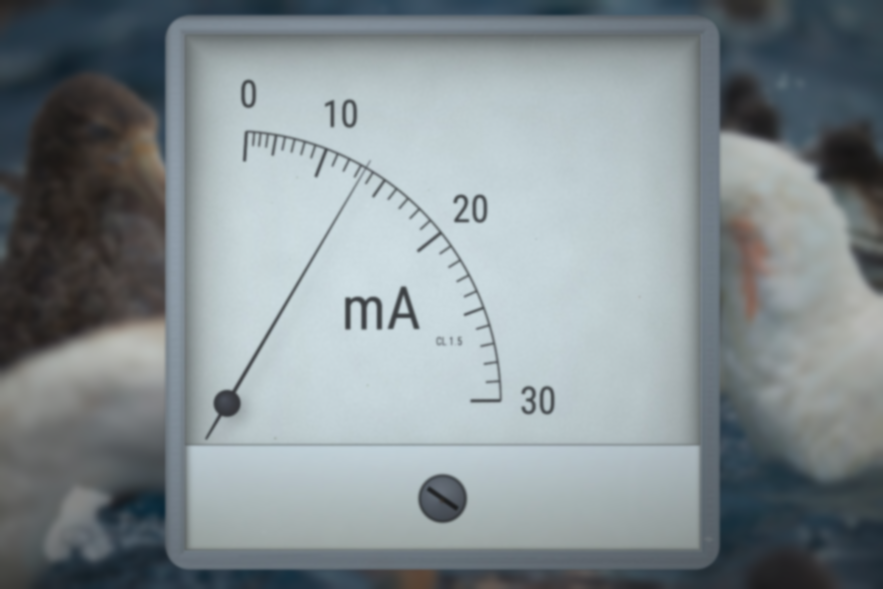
13.5
